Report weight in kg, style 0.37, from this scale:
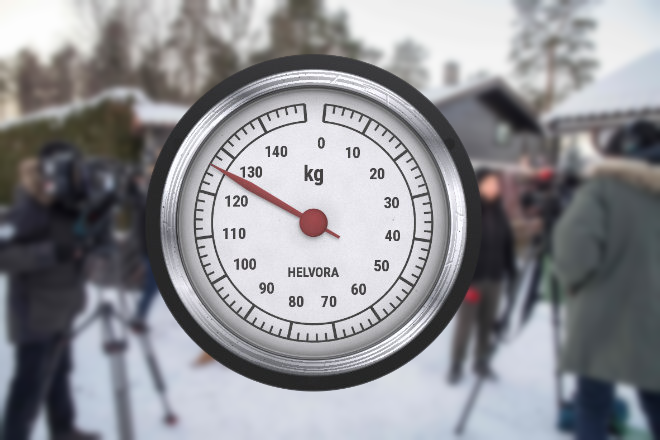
126
